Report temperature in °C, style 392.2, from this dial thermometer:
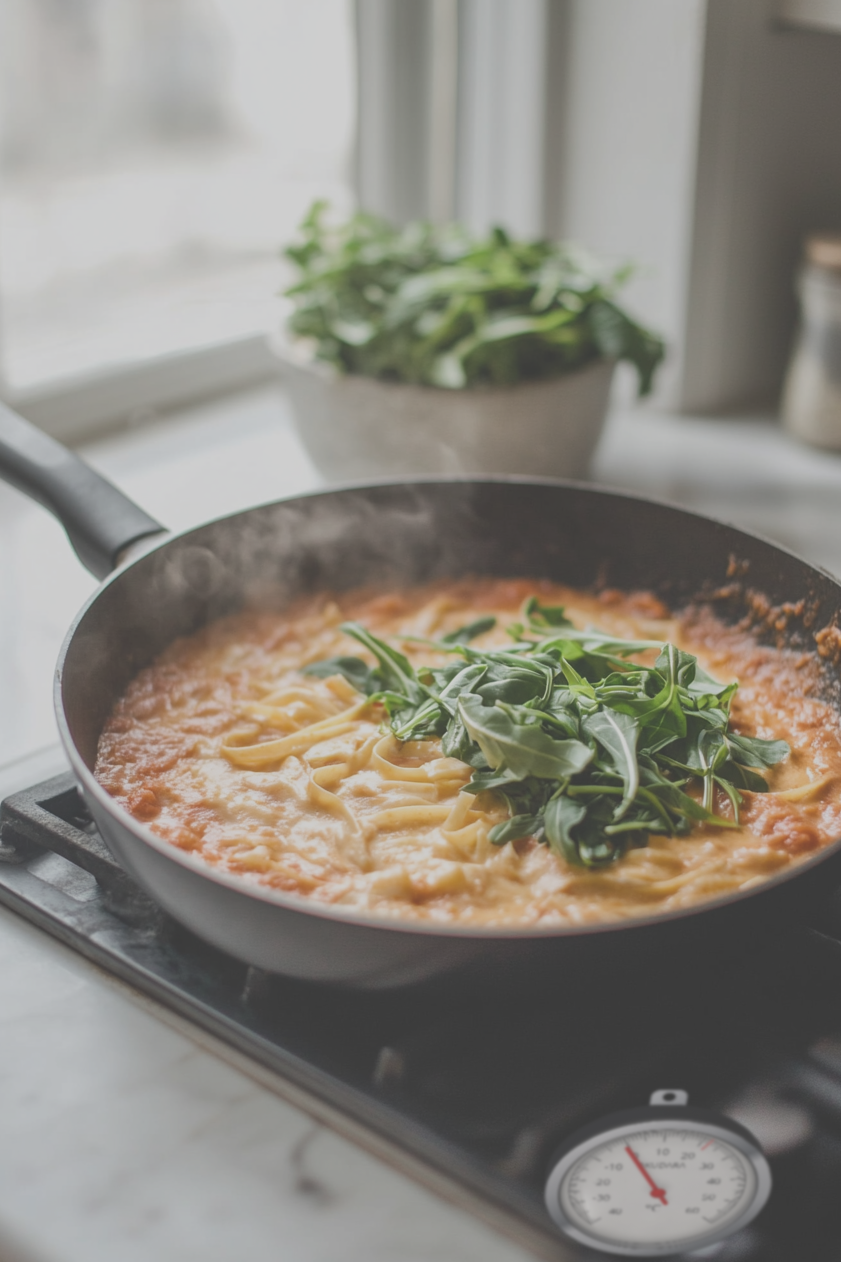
0
